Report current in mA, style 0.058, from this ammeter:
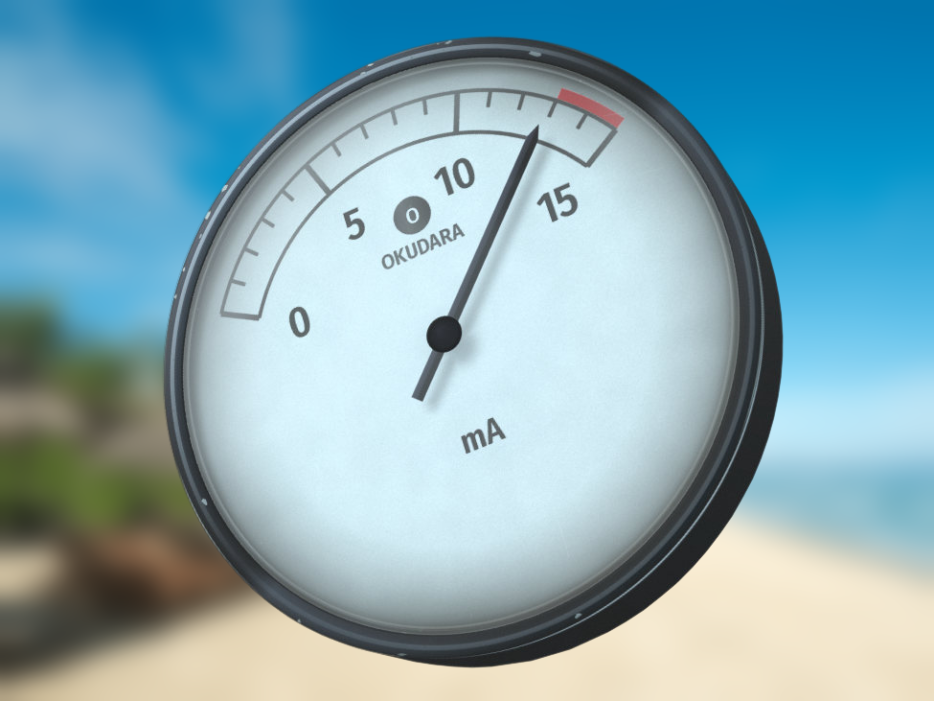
13
